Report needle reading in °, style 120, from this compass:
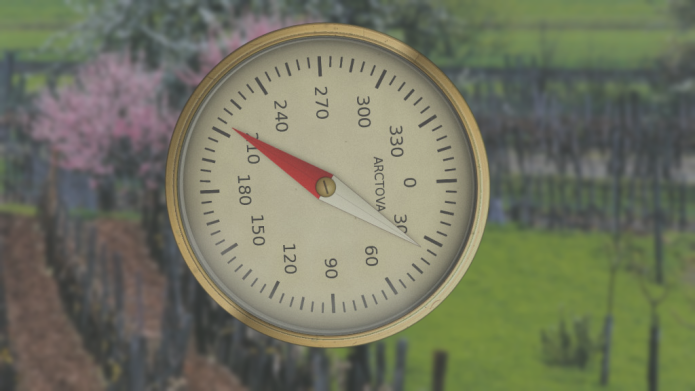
215
